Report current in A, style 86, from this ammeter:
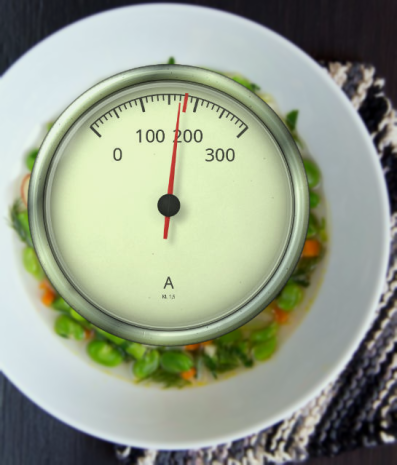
170
